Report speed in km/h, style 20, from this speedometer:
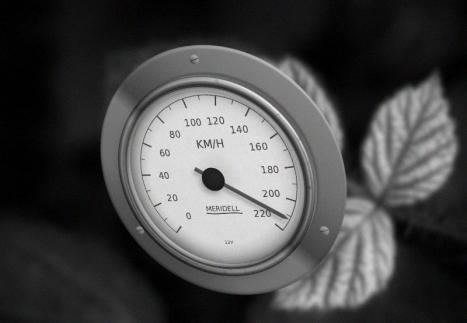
210
